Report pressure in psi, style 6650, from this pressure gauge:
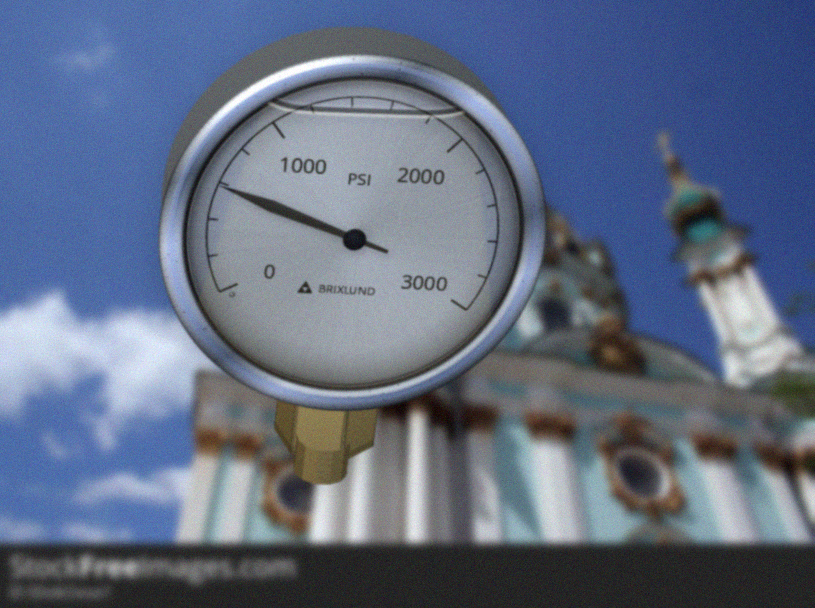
600
